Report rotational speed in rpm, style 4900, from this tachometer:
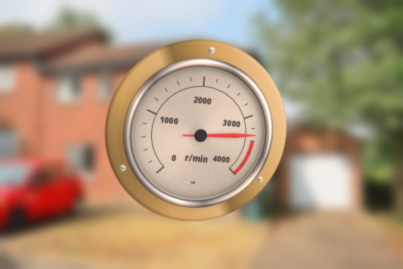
3300
